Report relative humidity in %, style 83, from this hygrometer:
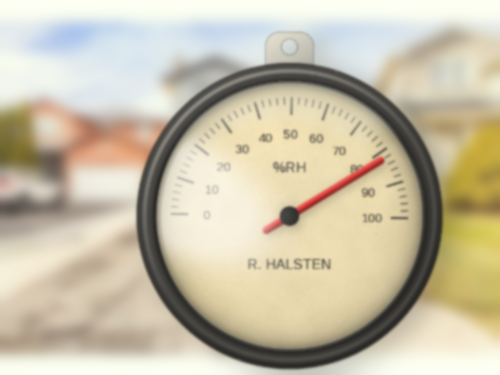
82
